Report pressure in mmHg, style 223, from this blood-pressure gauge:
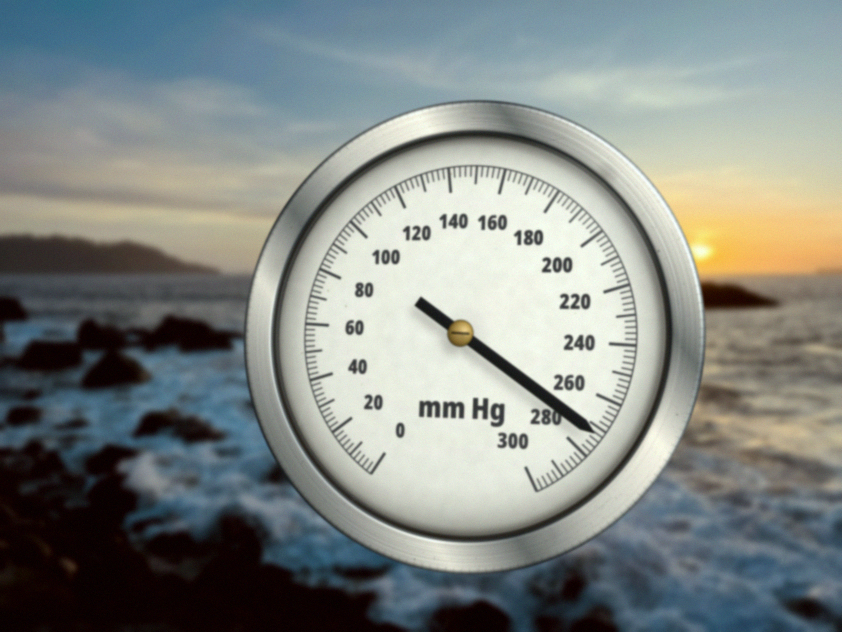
272
